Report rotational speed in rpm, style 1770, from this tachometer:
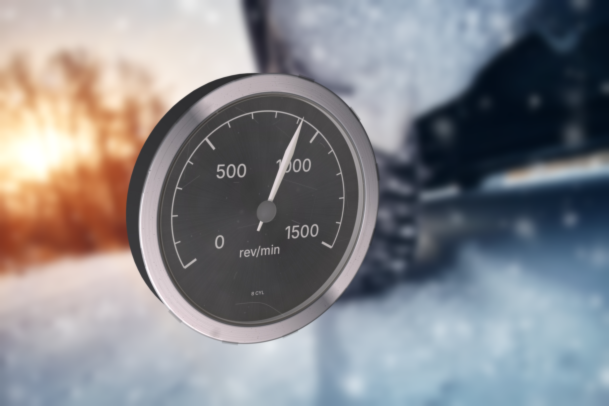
900
